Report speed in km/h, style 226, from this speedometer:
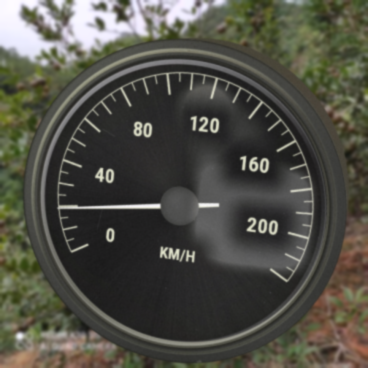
20
